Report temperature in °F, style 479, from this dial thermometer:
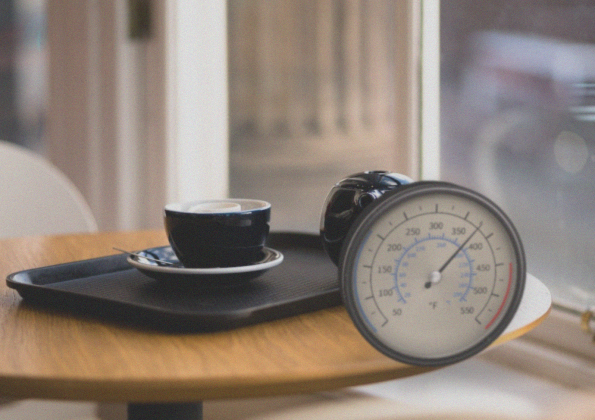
375
